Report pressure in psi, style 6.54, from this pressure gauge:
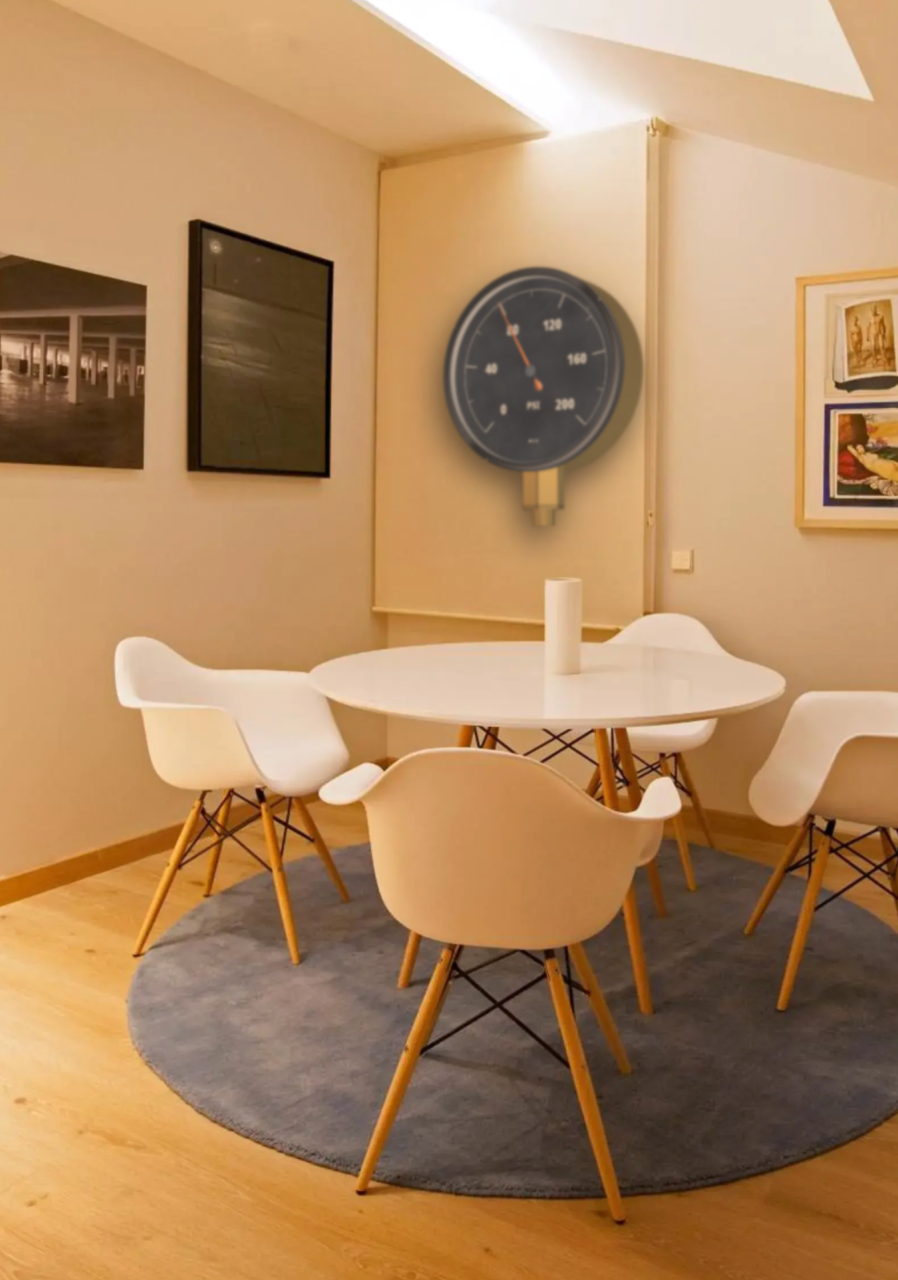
80
